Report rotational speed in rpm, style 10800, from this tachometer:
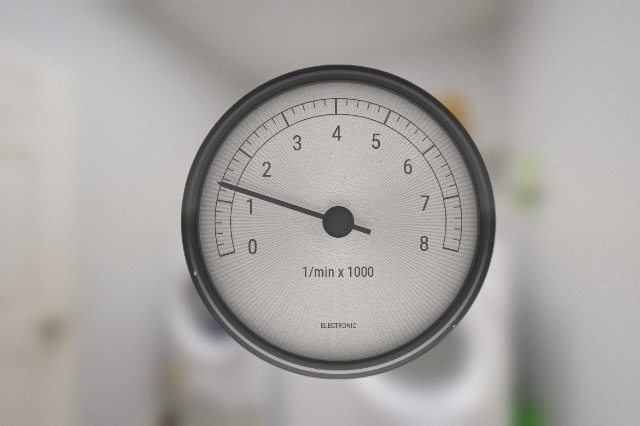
1300
